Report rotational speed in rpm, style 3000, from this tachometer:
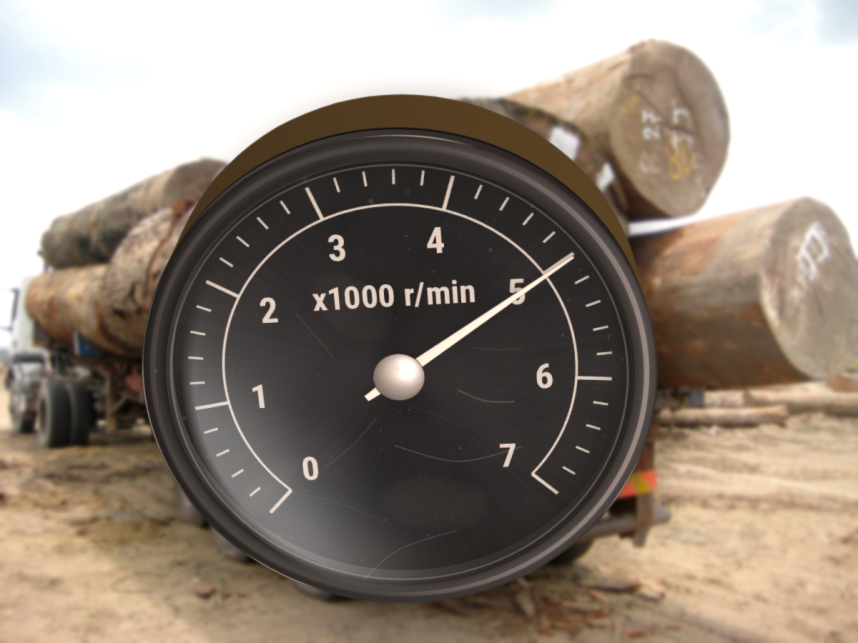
5000
